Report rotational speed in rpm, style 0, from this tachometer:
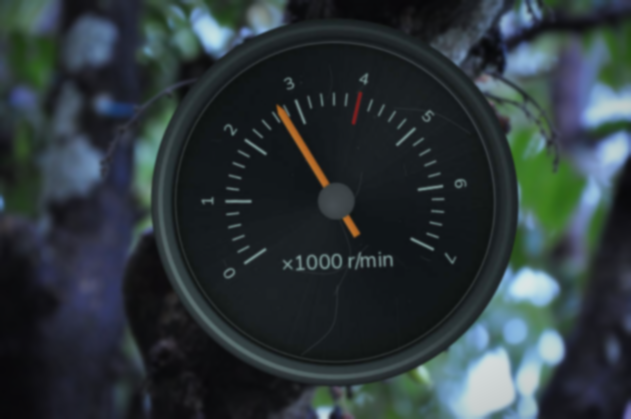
2700
